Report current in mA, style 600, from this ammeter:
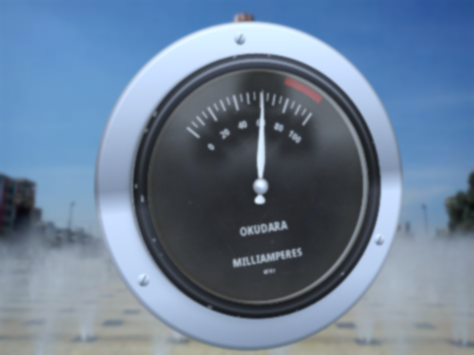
60
